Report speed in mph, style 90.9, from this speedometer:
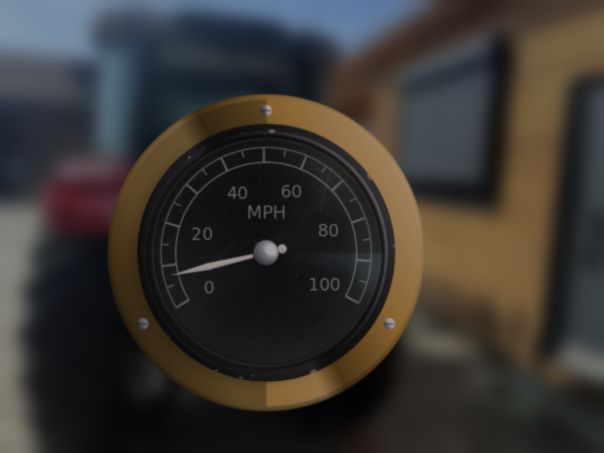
7.5
